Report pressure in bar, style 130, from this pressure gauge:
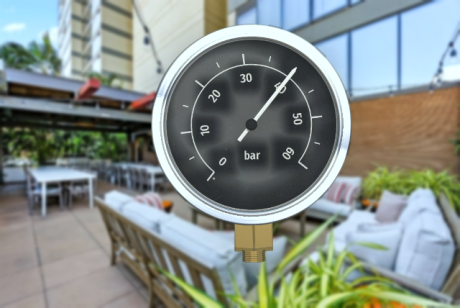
40
